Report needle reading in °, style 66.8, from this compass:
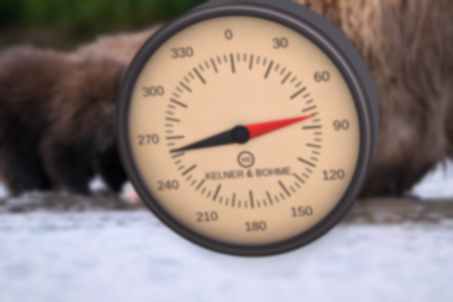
80
